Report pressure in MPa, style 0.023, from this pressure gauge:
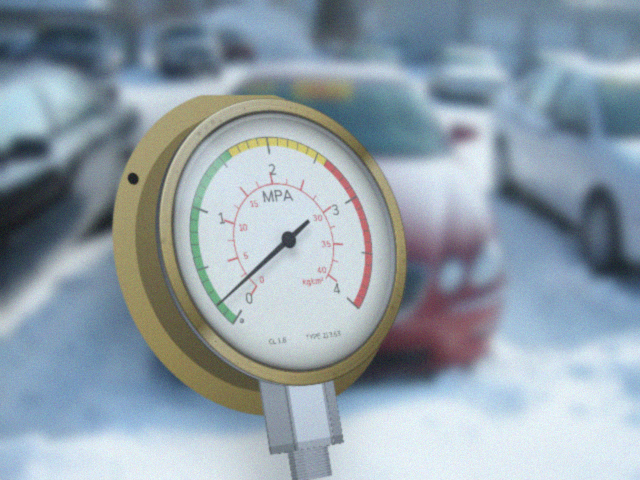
0.2
